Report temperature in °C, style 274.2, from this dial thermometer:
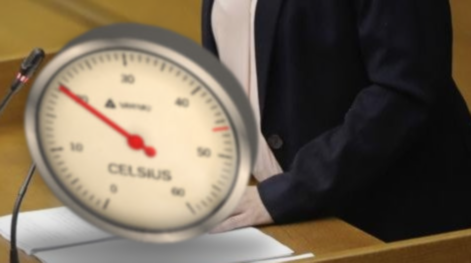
20
